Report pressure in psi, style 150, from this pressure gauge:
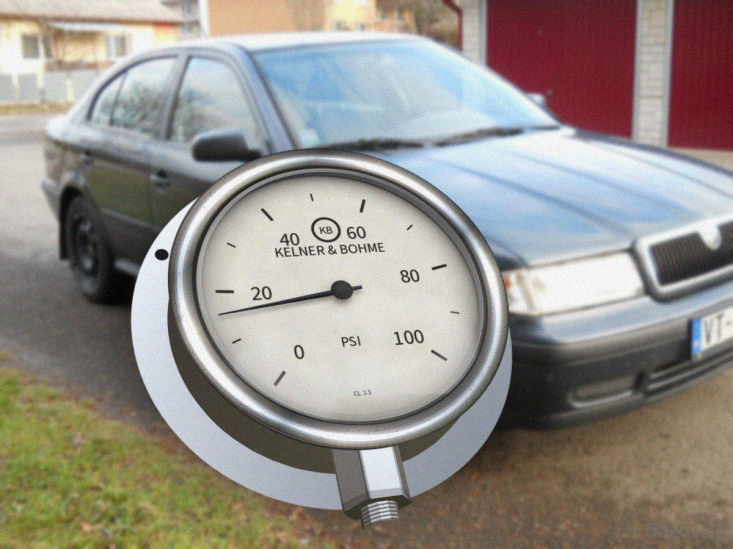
15
